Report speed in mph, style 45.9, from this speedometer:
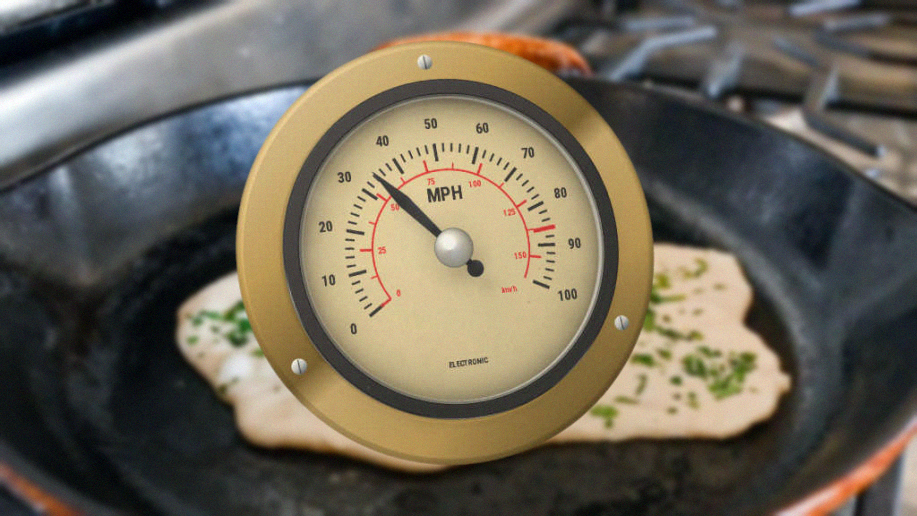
34
